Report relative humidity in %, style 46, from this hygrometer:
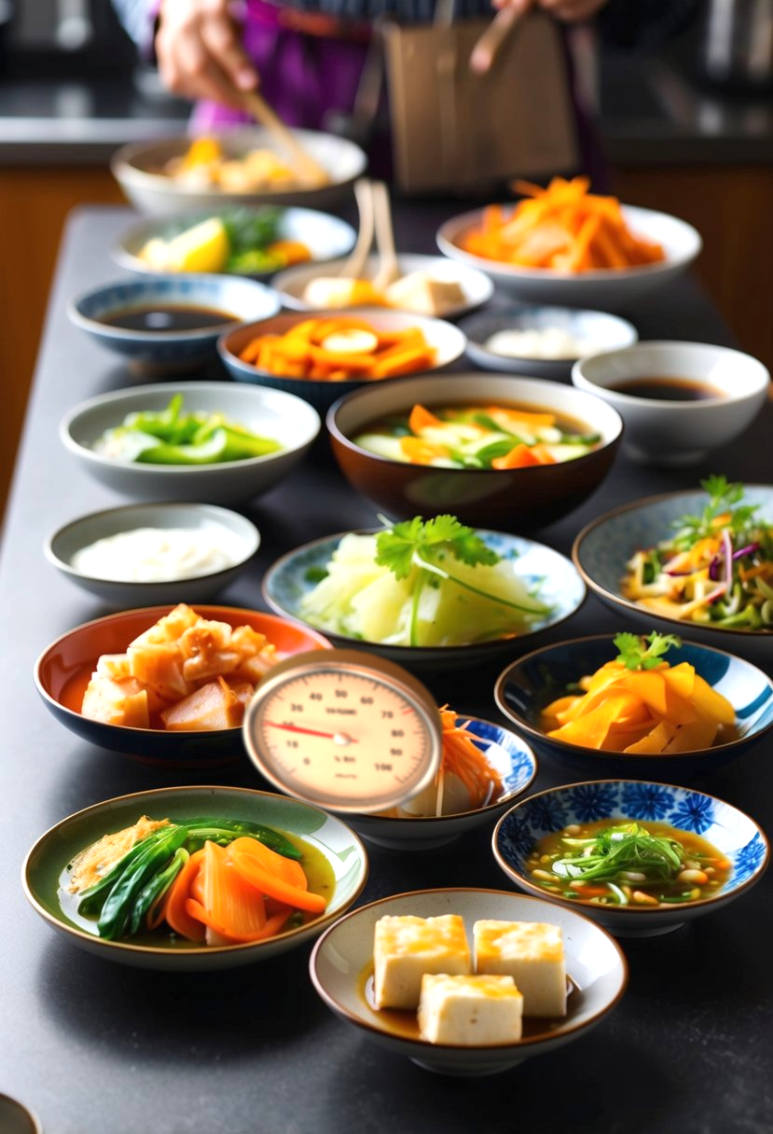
20
